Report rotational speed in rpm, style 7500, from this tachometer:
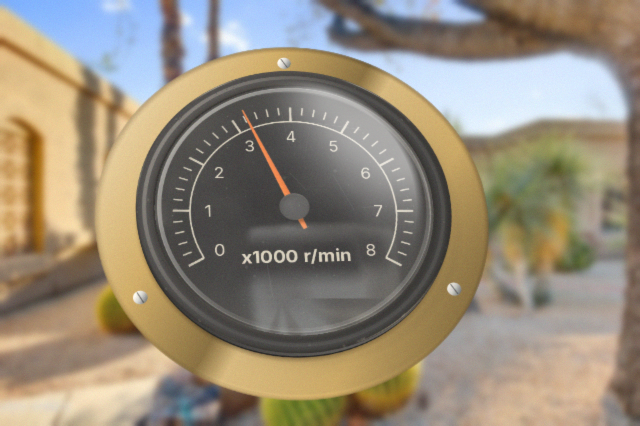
3200
